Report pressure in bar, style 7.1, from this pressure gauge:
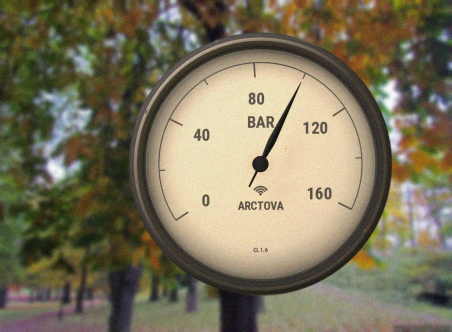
100
